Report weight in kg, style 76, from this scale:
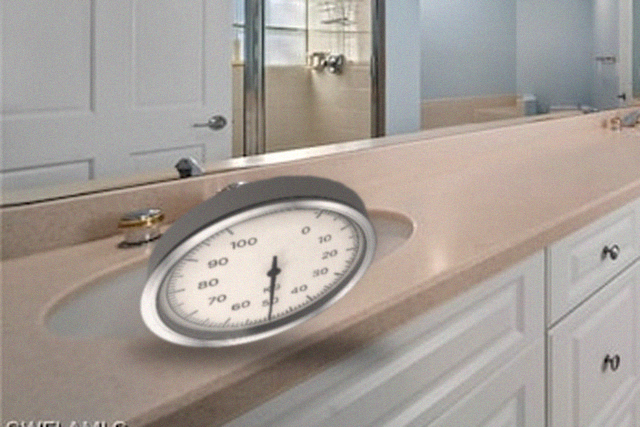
50
